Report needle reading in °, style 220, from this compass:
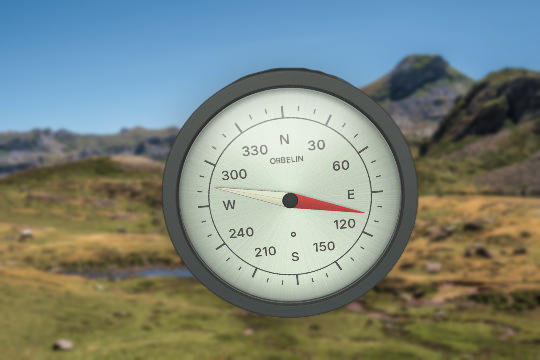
105
